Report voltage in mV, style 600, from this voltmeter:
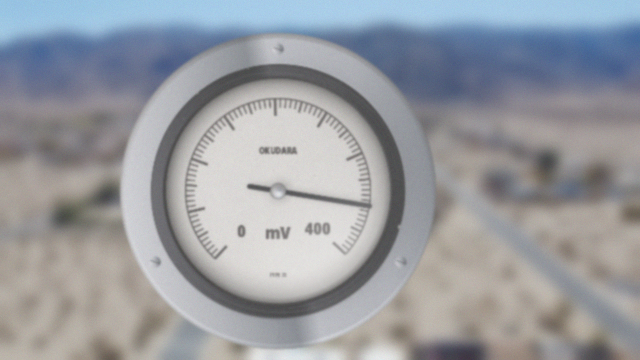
350
